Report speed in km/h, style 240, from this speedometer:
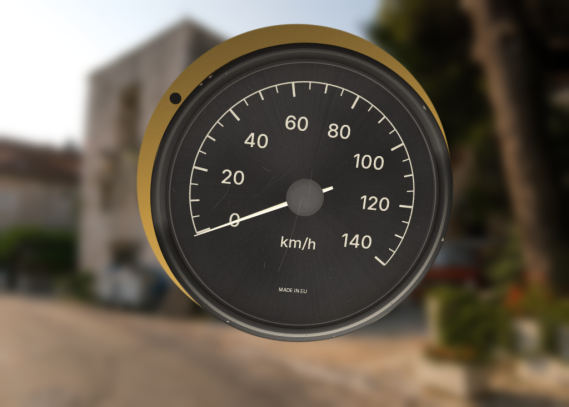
0
